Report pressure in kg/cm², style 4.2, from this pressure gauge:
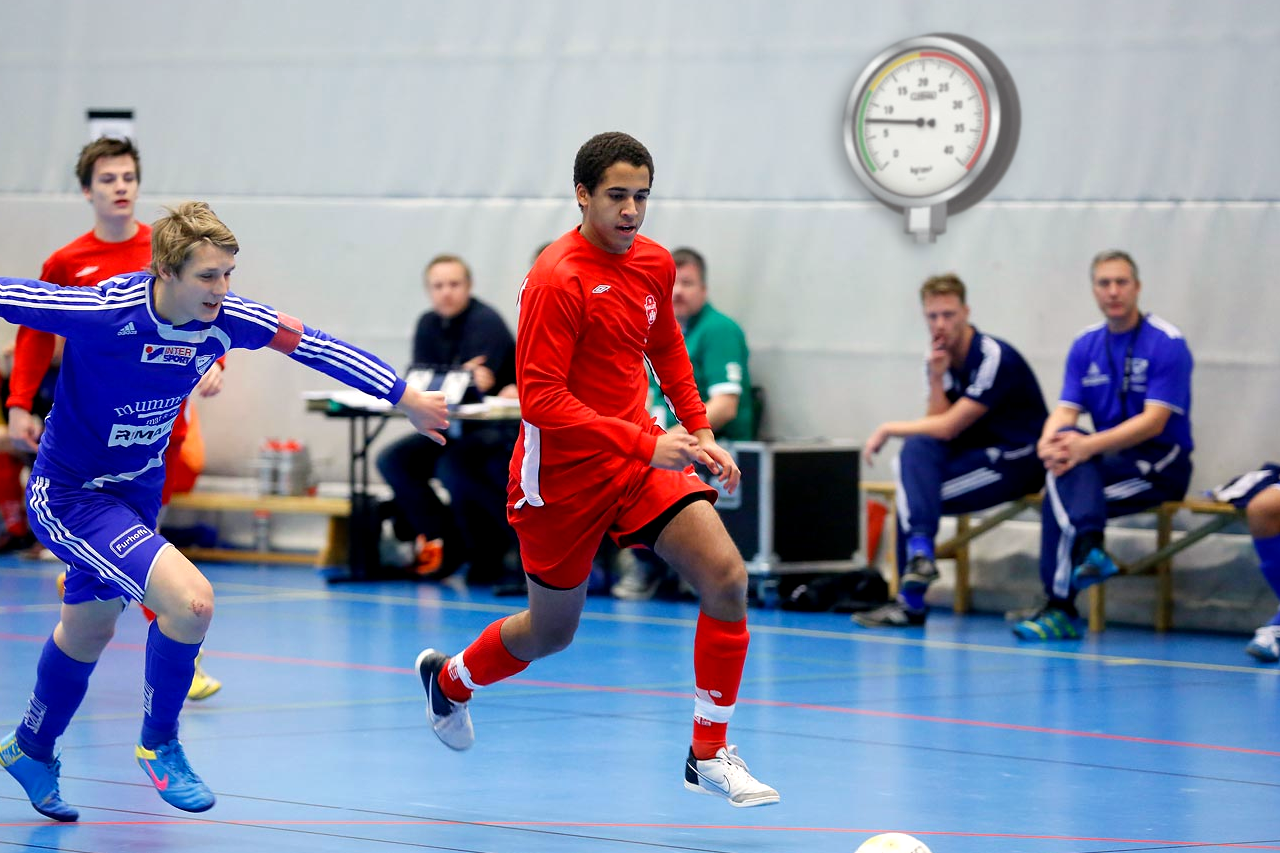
7.5
